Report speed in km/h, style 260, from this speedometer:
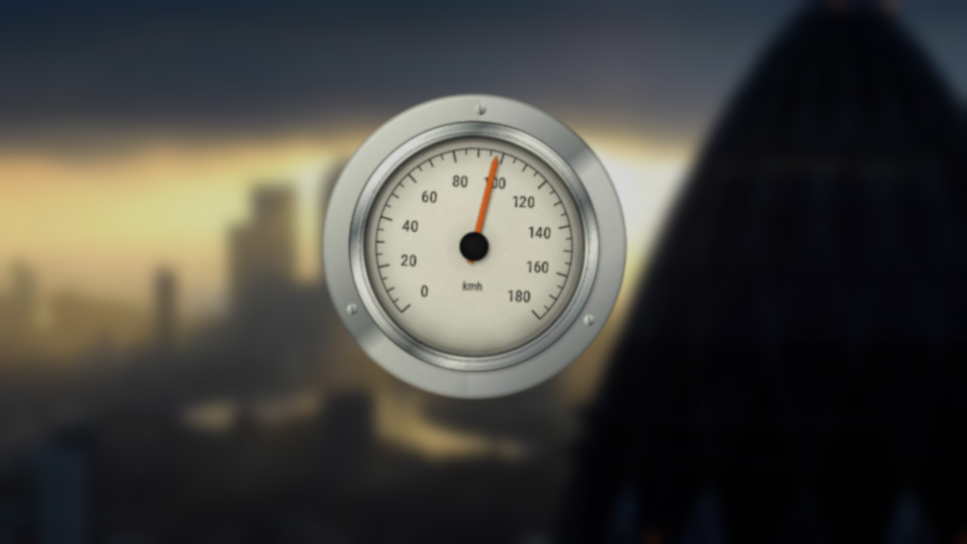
97.5
